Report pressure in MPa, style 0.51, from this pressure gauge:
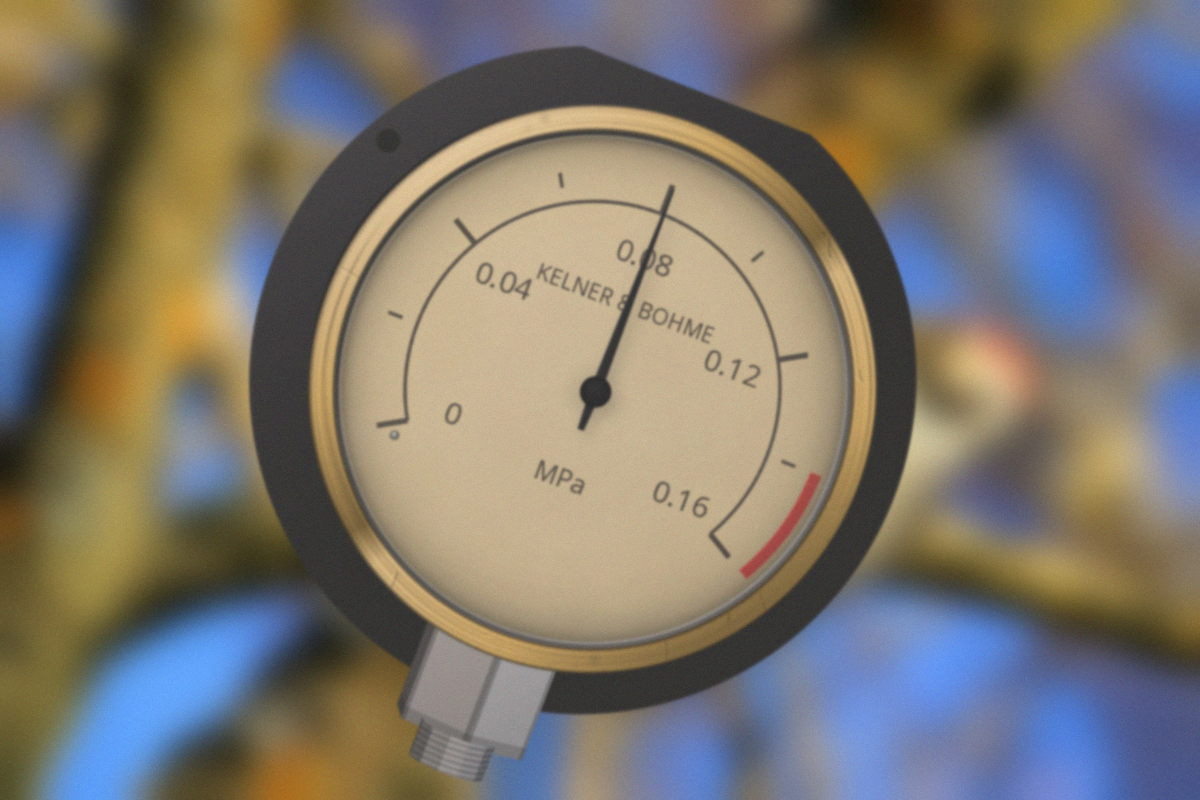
0.08
